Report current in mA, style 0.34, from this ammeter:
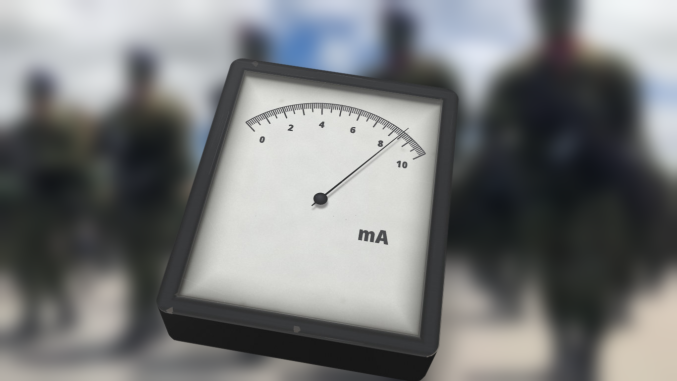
8.5
